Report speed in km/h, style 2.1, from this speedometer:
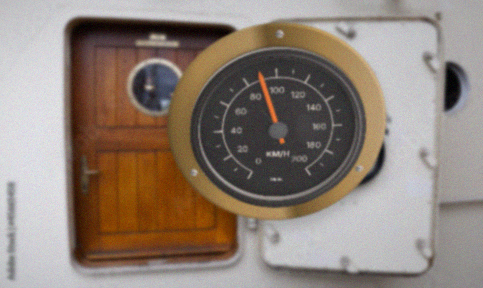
90
